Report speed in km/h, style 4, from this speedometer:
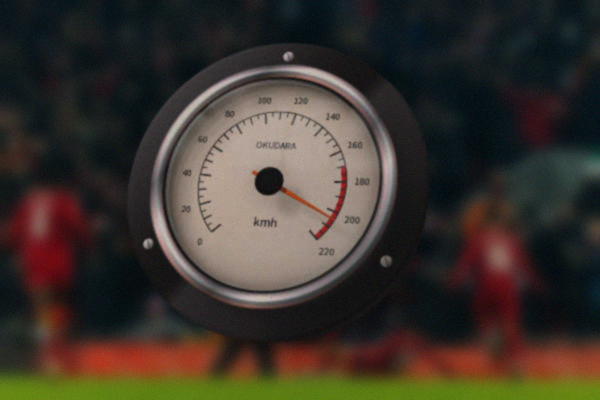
205
